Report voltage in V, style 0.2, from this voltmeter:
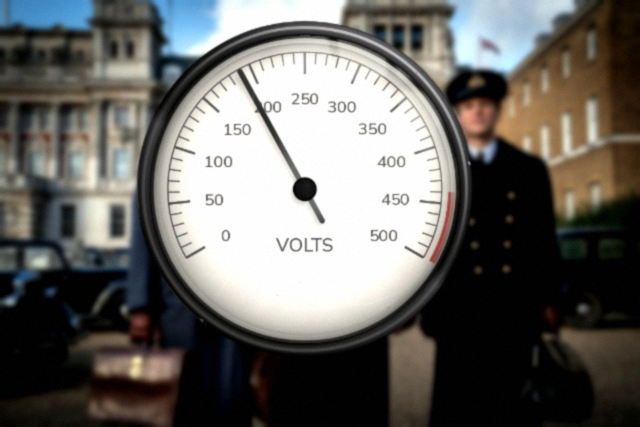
190
